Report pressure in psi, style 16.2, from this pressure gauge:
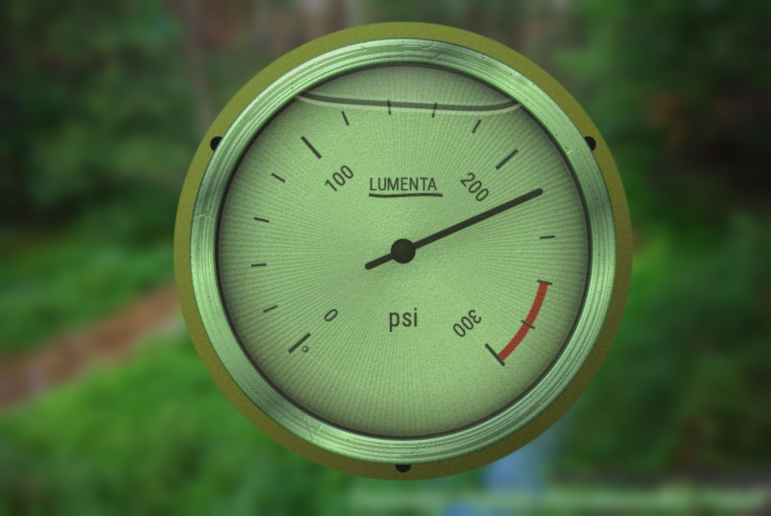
220
